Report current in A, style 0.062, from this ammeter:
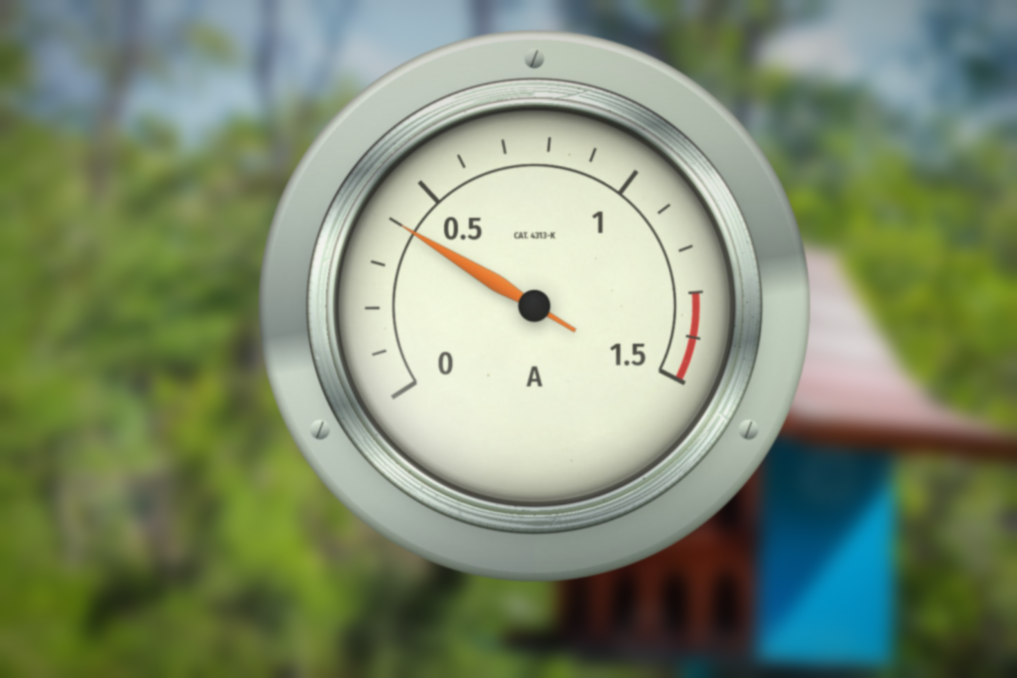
0.4
